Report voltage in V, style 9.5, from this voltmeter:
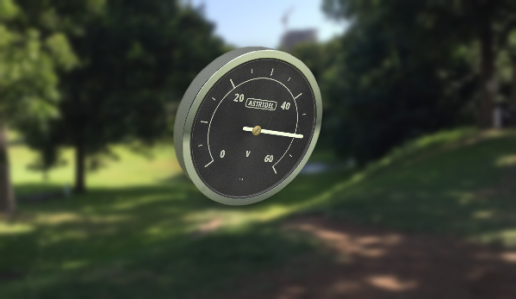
50
